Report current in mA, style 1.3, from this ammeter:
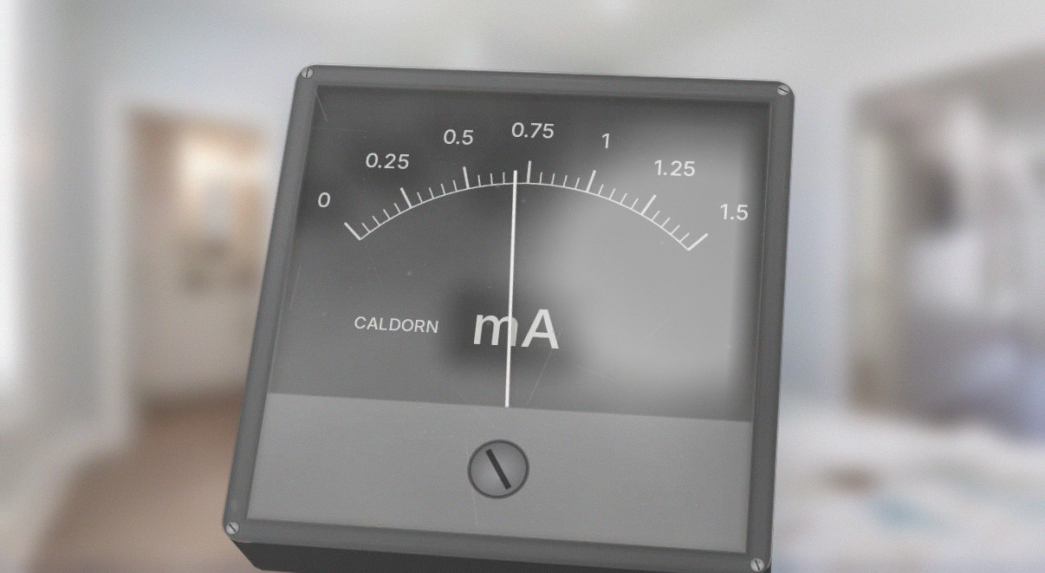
0.7
